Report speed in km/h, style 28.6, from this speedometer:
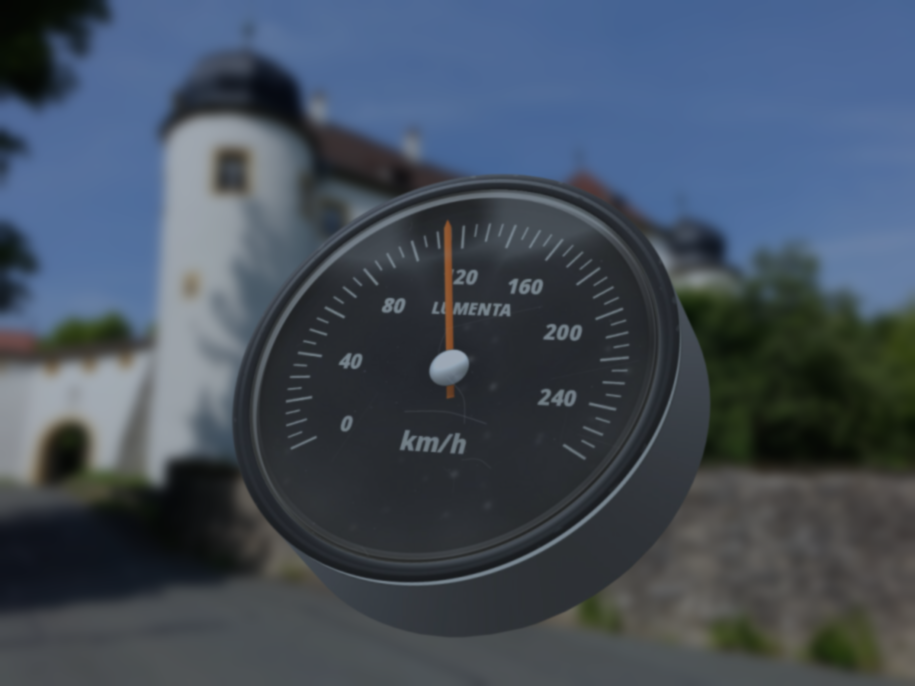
115
